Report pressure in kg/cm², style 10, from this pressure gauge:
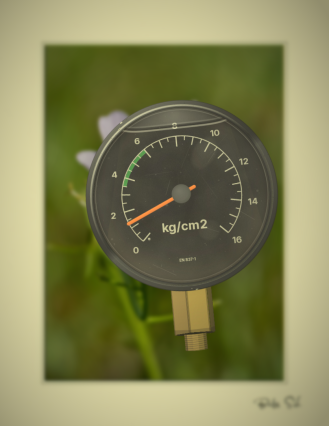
1.25
